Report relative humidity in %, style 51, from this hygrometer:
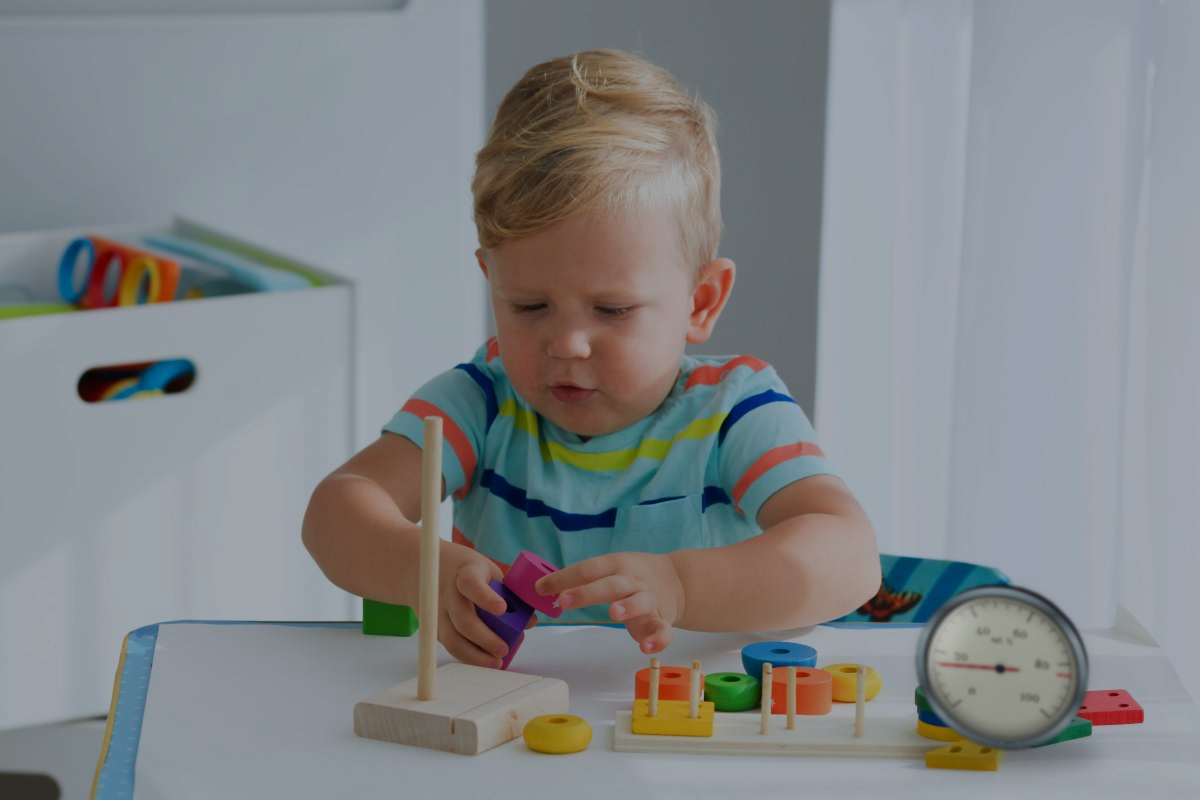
16
